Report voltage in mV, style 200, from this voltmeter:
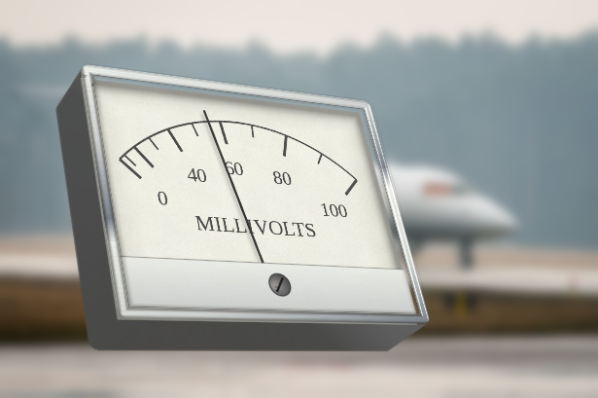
55
